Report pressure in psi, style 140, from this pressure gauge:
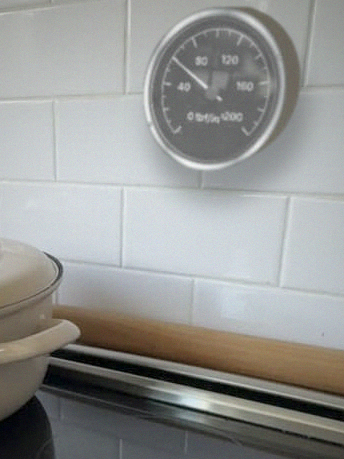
60
